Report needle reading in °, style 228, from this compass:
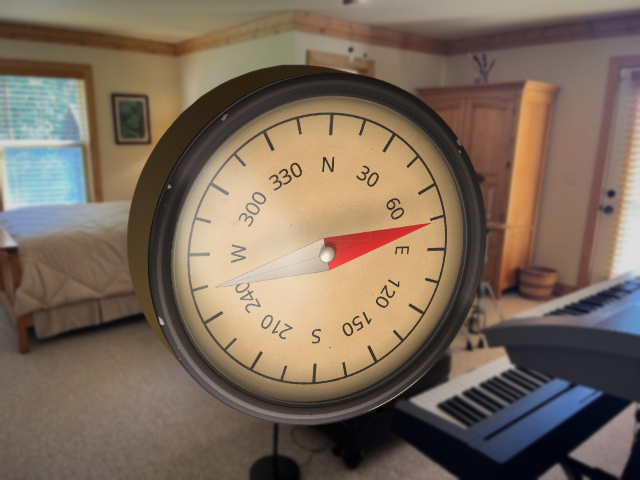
75
